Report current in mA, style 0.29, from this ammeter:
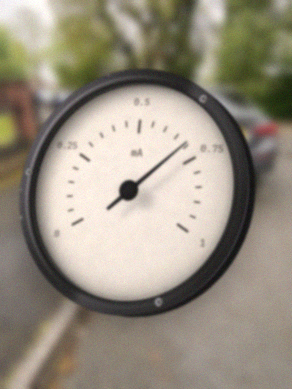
0.7
